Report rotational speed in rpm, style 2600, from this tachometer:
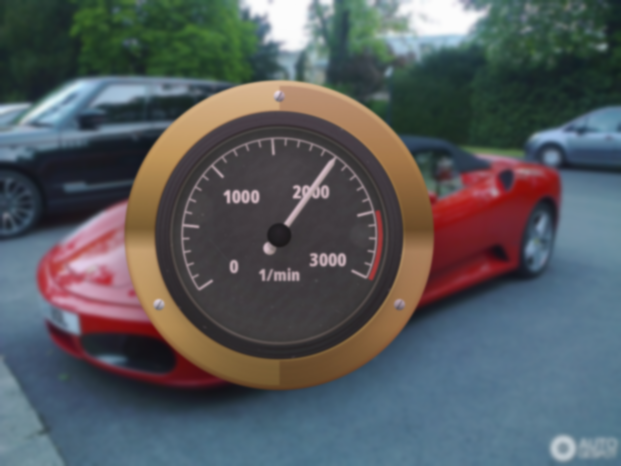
2000
